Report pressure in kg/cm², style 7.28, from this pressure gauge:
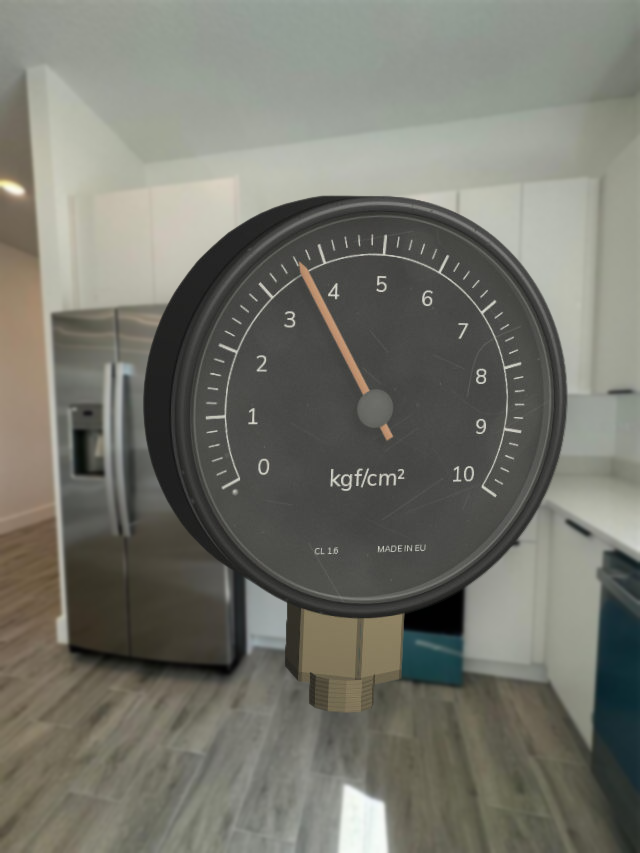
3.6
